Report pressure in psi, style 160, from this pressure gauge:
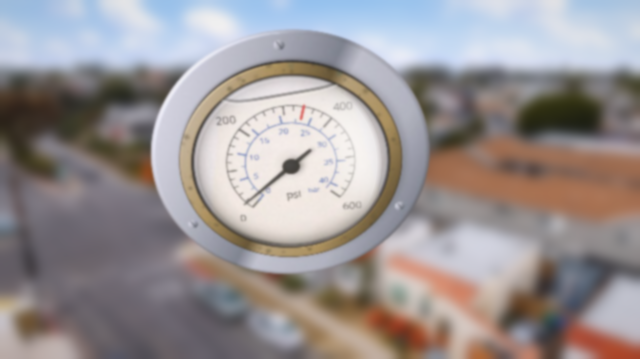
20
